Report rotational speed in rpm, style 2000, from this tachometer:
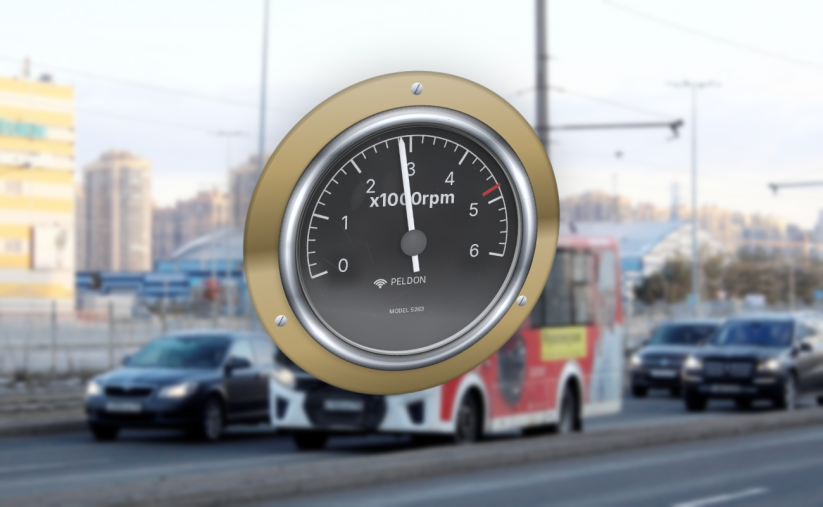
2800
